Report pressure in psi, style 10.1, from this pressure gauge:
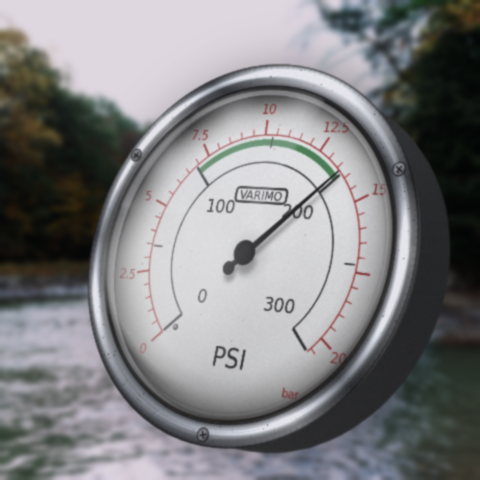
200
